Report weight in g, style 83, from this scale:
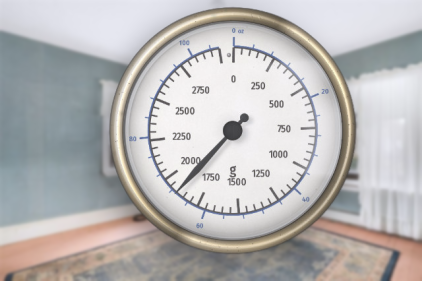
1900
